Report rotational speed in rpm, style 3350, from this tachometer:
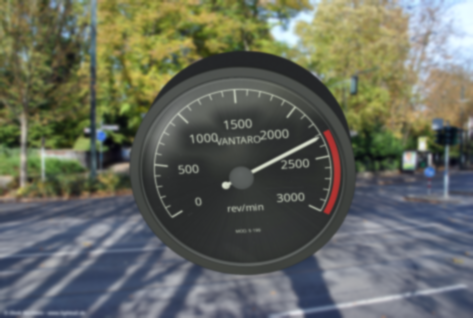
2300
